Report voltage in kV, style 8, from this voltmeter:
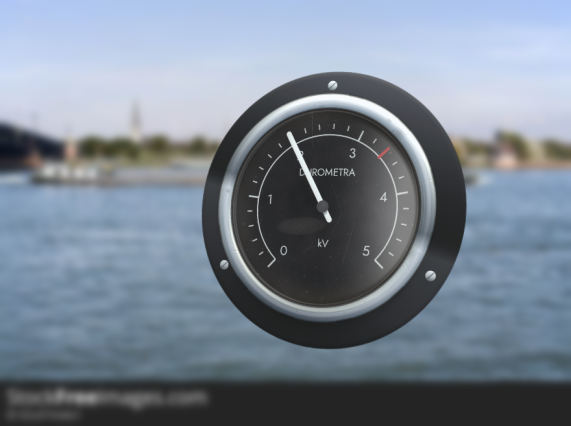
2
